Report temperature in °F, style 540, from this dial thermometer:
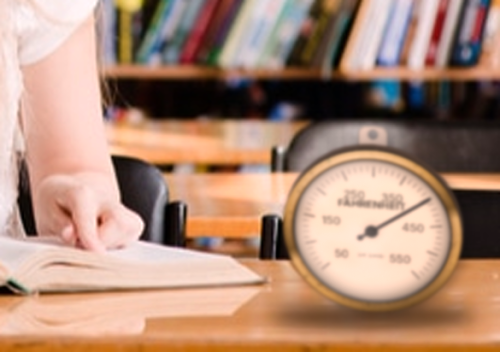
400
